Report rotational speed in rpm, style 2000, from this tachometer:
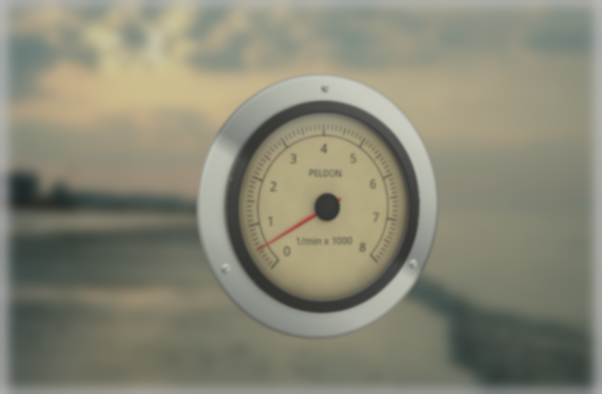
500
